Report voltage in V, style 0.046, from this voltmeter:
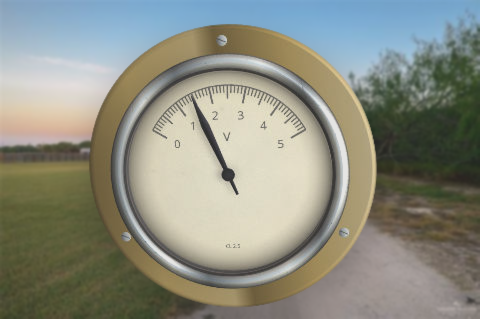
1.5
